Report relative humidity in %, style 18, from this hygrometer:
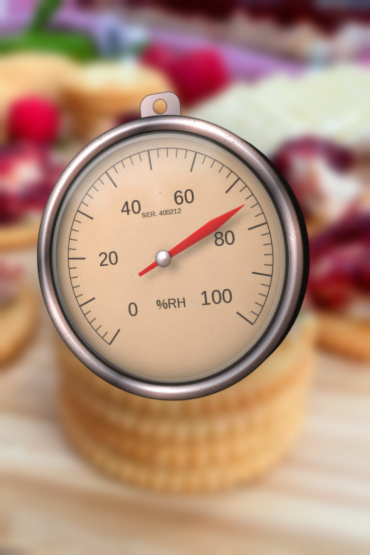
75
